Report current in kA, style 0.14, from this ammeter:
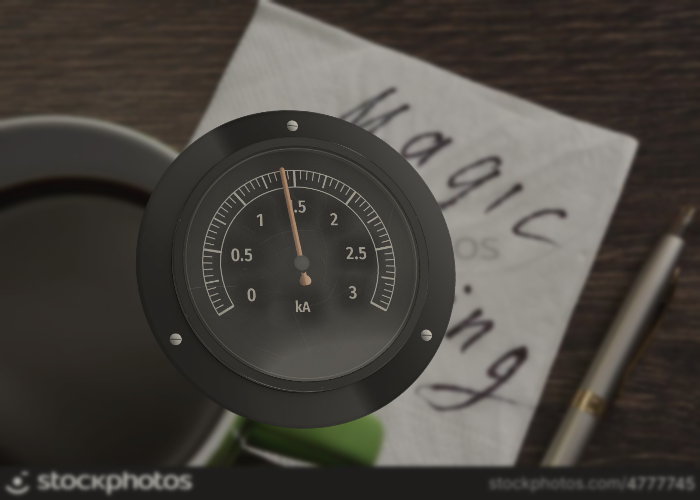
1.4
